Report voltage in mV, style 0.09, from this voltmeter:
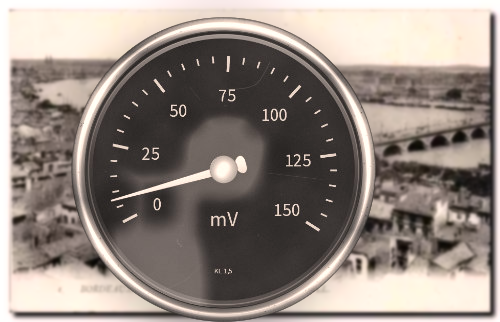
7.5
